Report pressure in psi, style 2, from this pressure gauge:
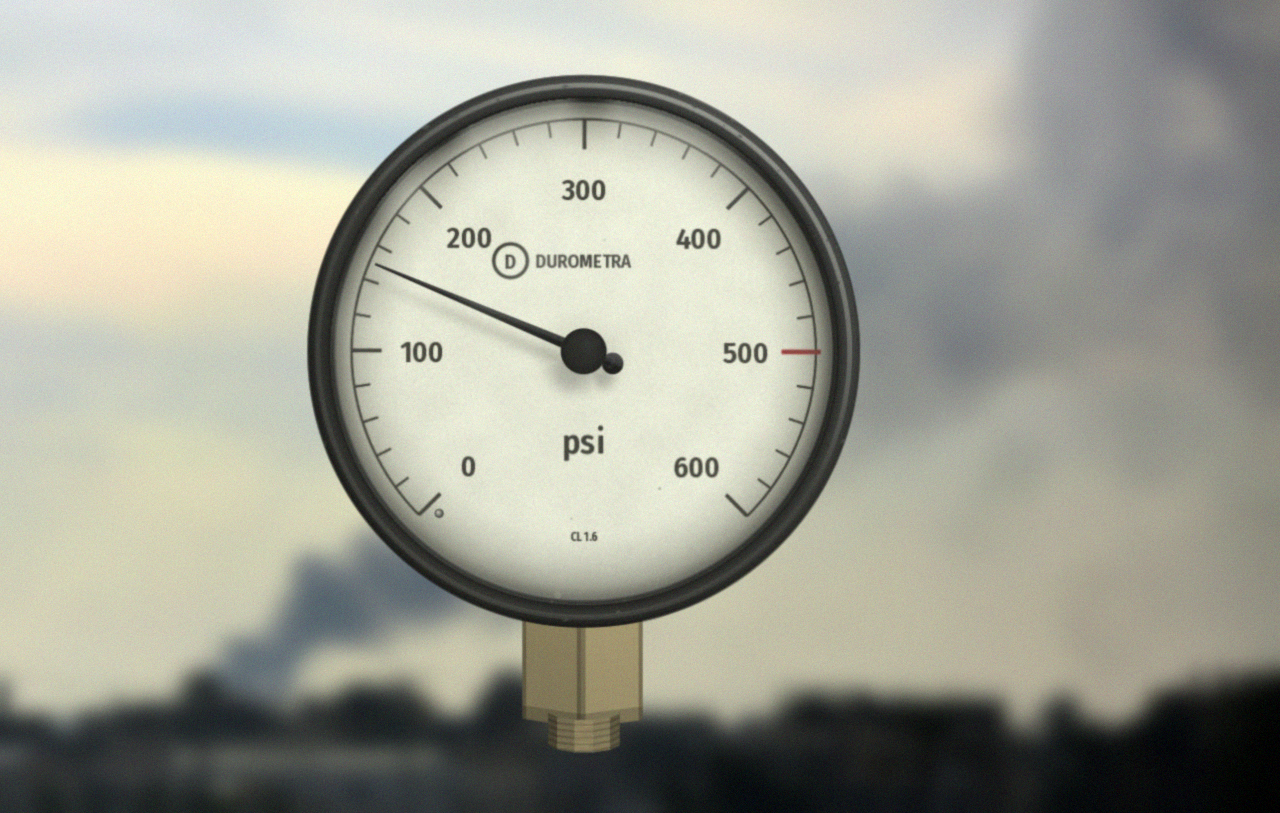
150
